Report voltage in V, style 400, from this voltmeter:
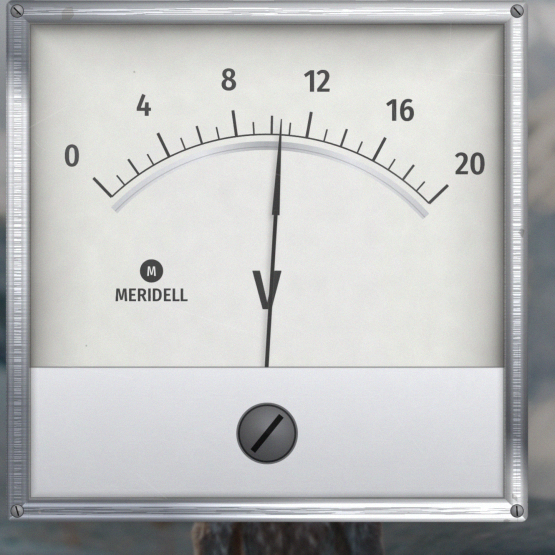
10.5
